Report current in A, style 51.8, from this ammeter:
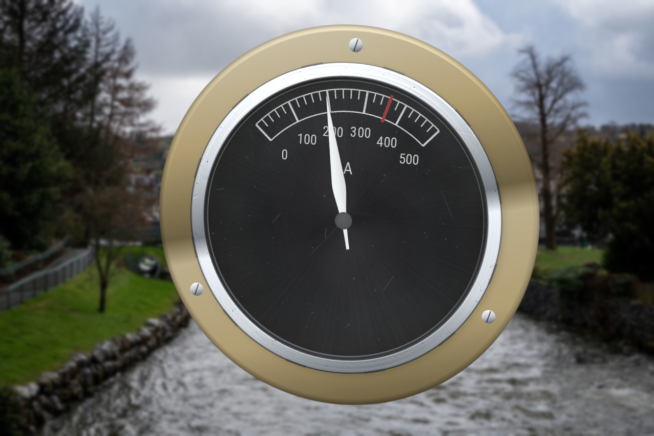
200
